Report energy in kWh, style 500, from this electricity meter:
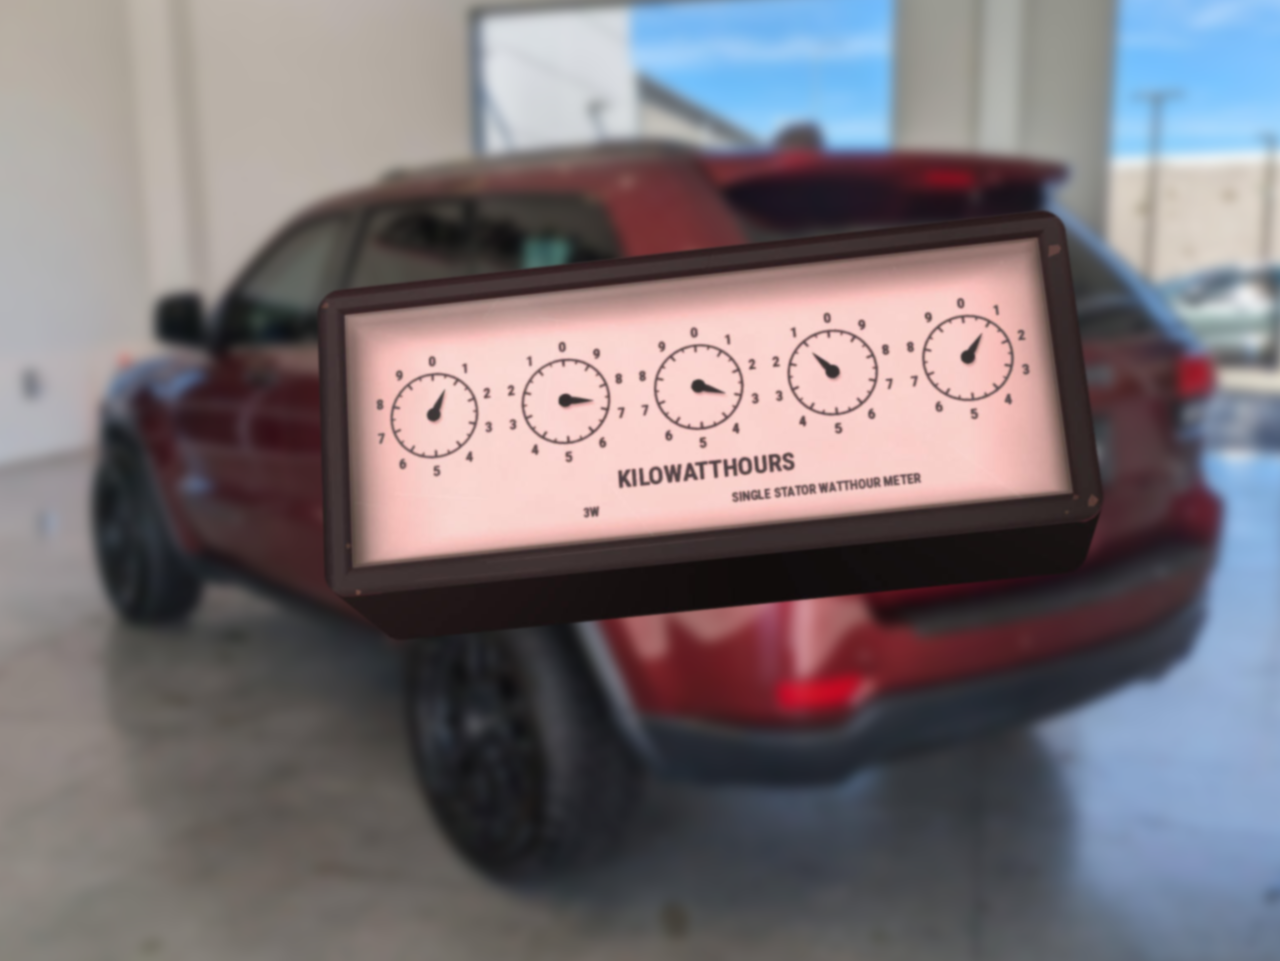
7311
